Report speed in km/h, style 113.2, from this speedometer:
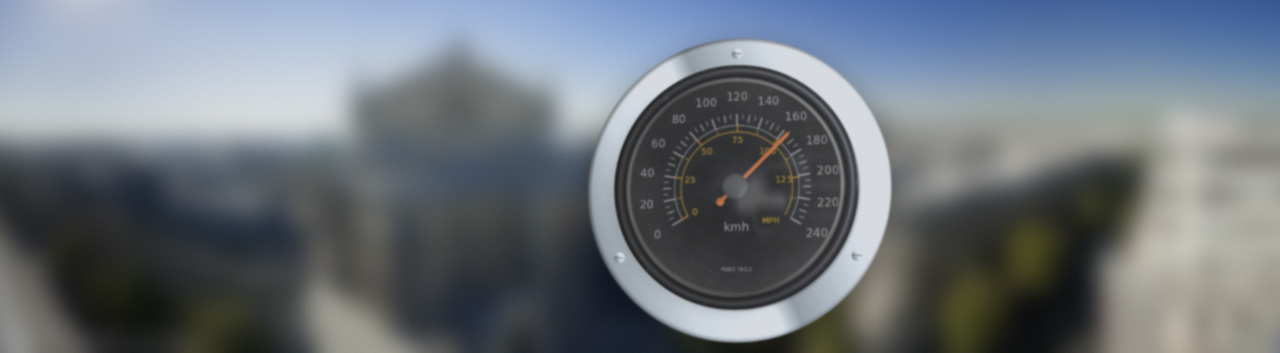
165
